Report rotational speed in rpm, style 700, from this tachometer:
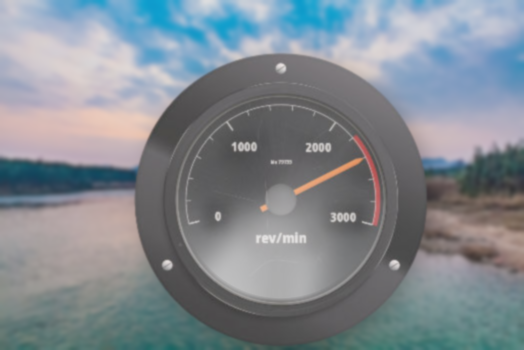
2400
